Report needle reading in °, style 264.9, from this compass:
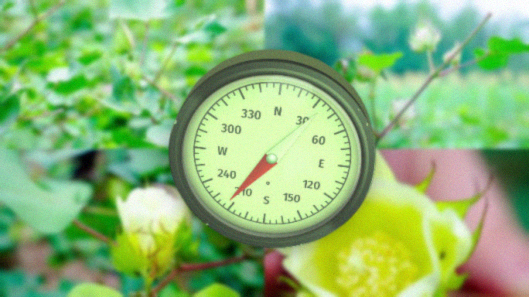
215
